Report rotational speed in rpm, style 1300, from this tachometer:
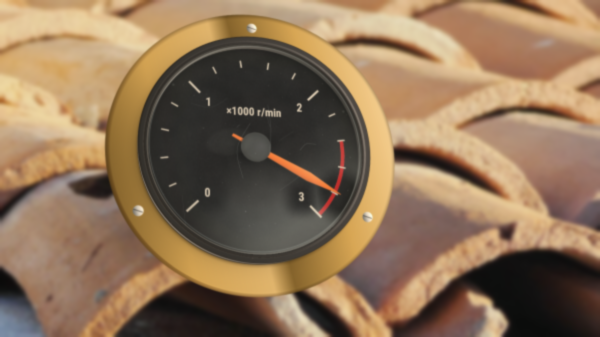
2800
